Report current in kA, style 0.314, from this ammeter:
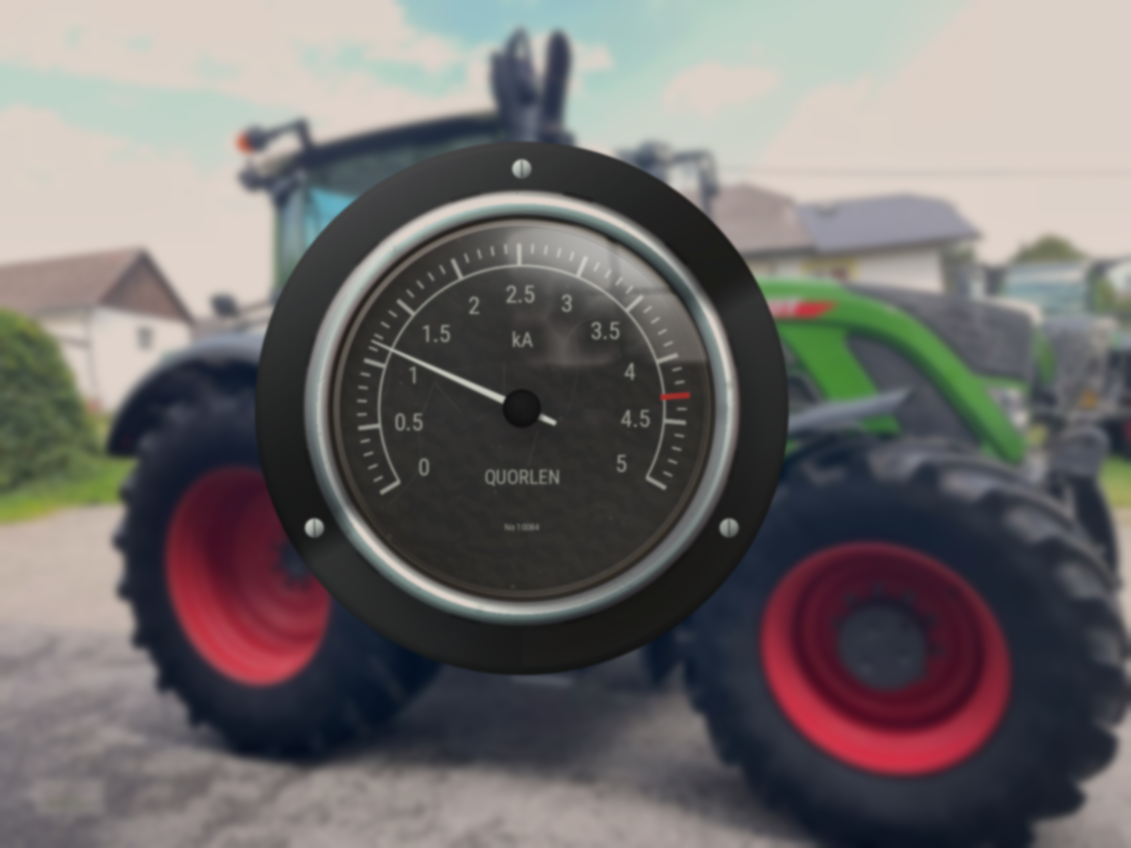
1.15
